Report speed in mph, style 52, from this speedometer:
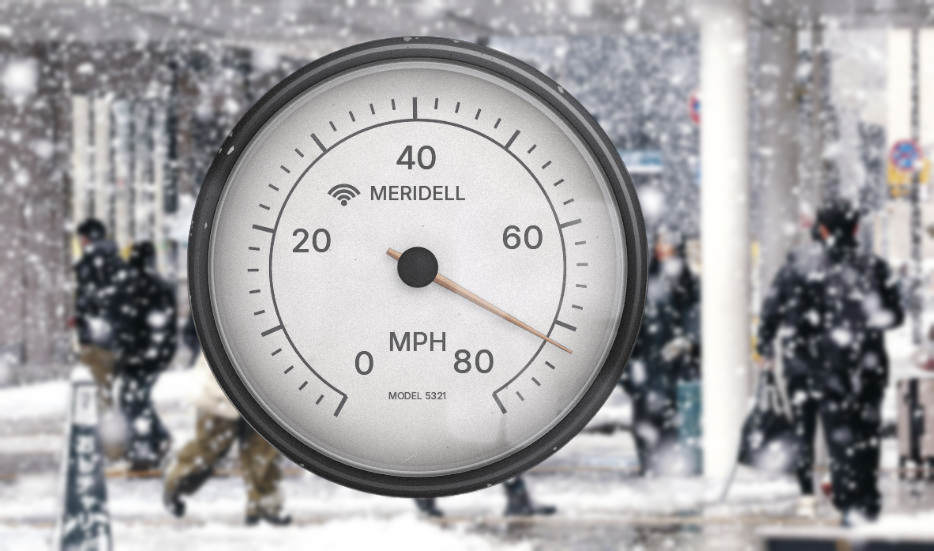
72
